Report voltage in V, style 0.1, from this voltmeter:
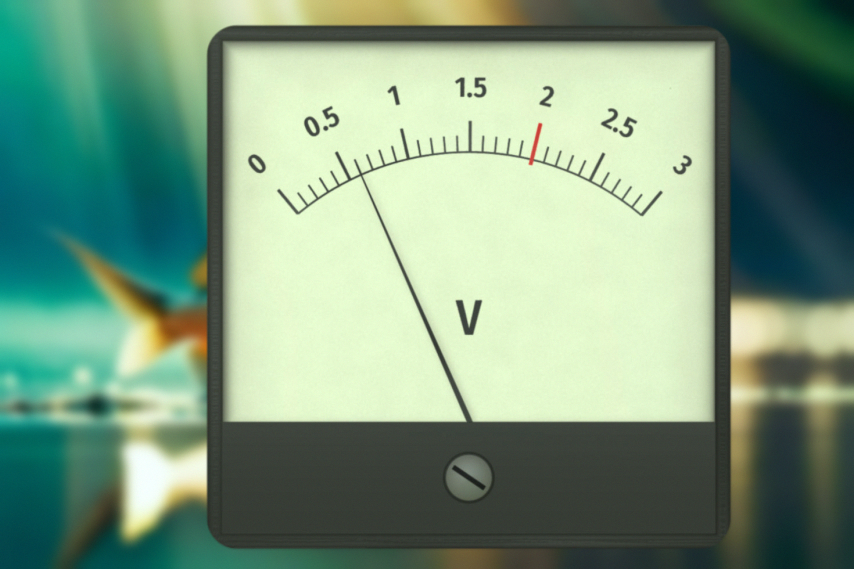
0.6
